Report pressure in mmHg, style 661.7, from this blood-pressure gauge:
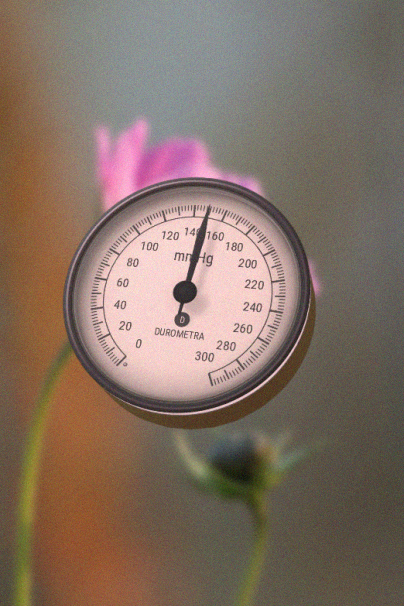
150
